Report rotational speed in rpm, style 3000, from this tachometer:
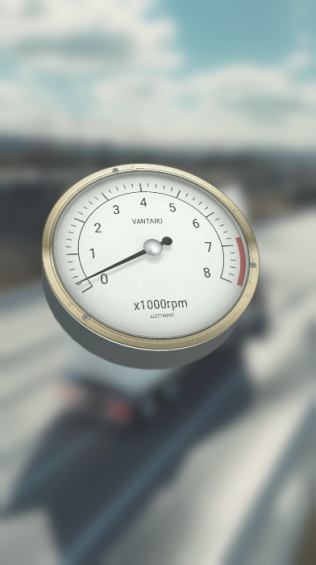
200
